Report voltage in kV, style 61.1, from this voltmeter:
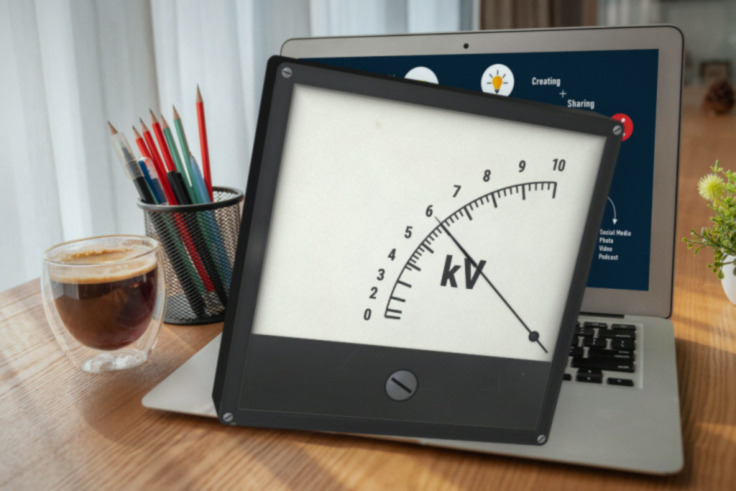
6
